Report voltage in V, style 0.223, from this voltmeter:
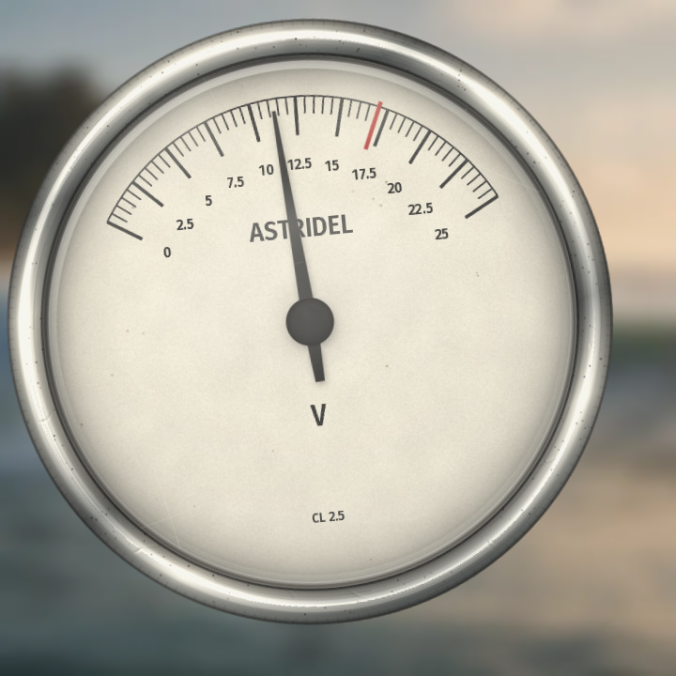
11.25
